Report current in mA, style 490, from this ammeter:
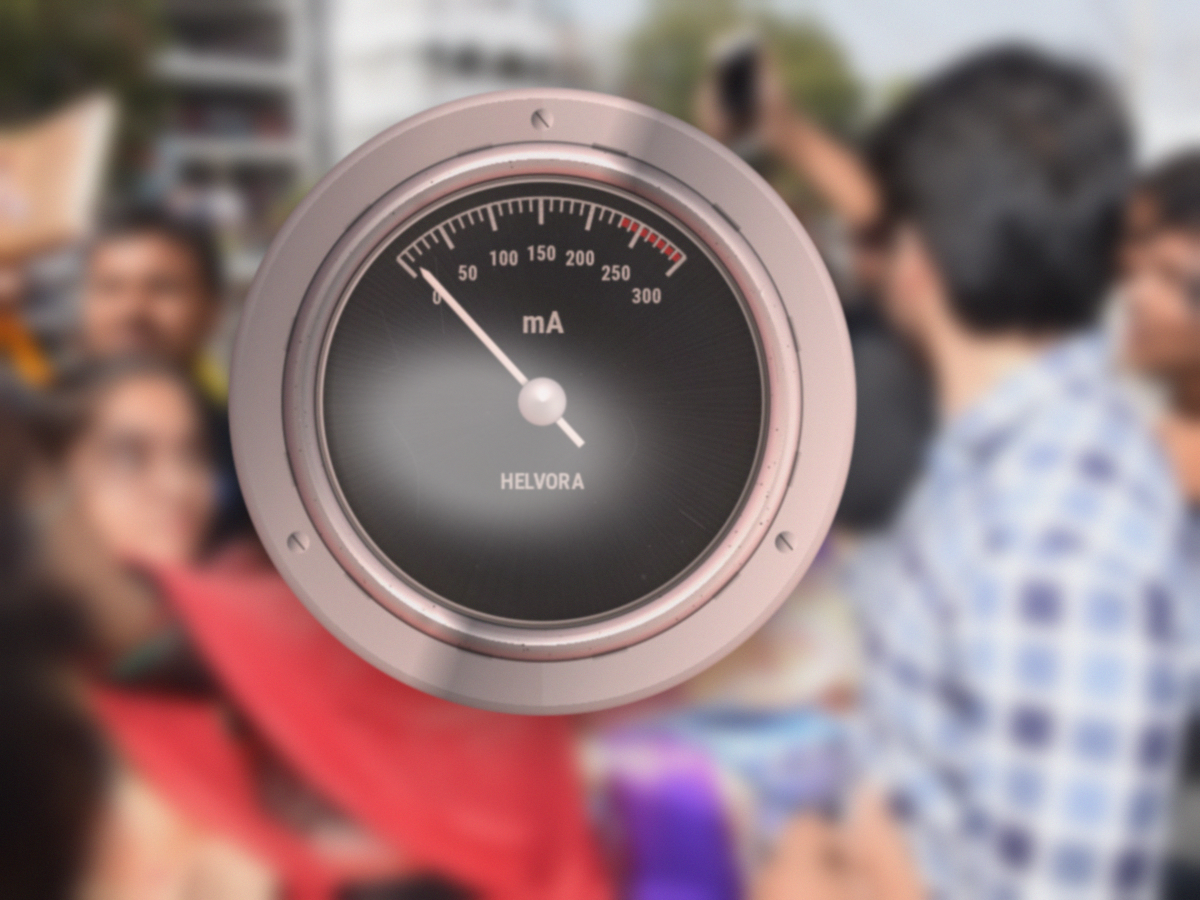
10
